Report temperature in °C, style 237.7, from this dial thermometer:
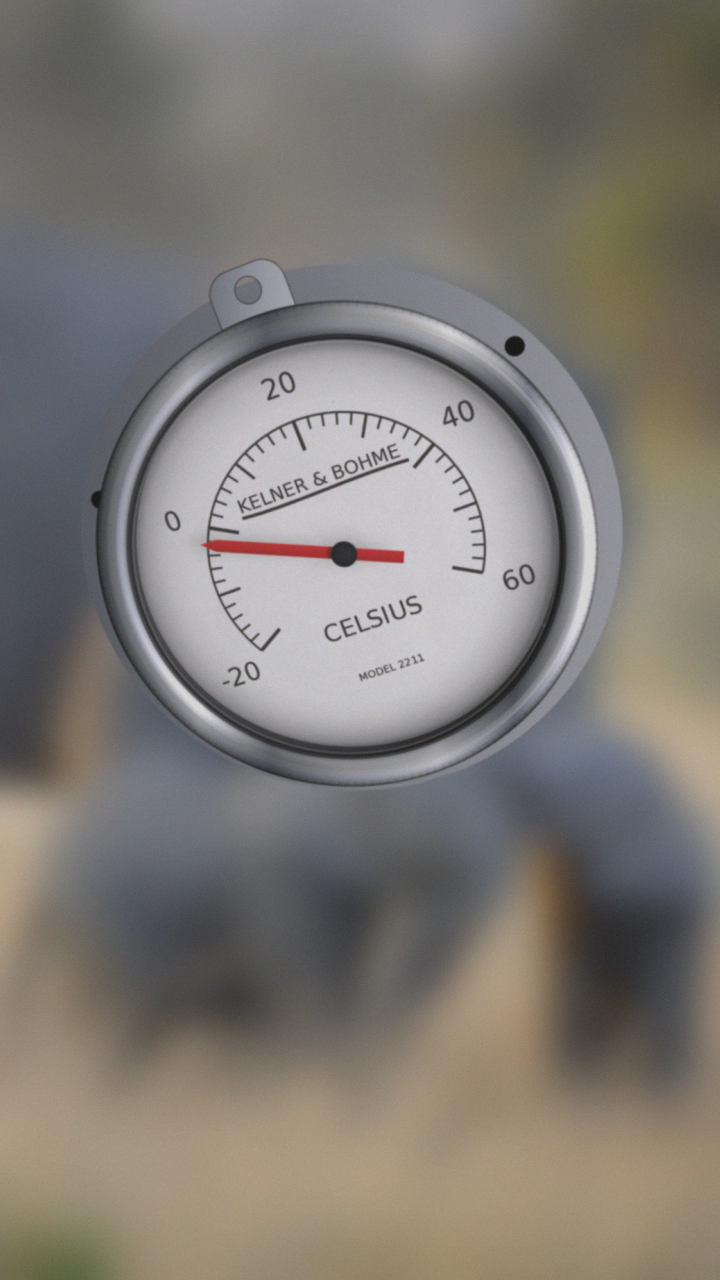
-2
